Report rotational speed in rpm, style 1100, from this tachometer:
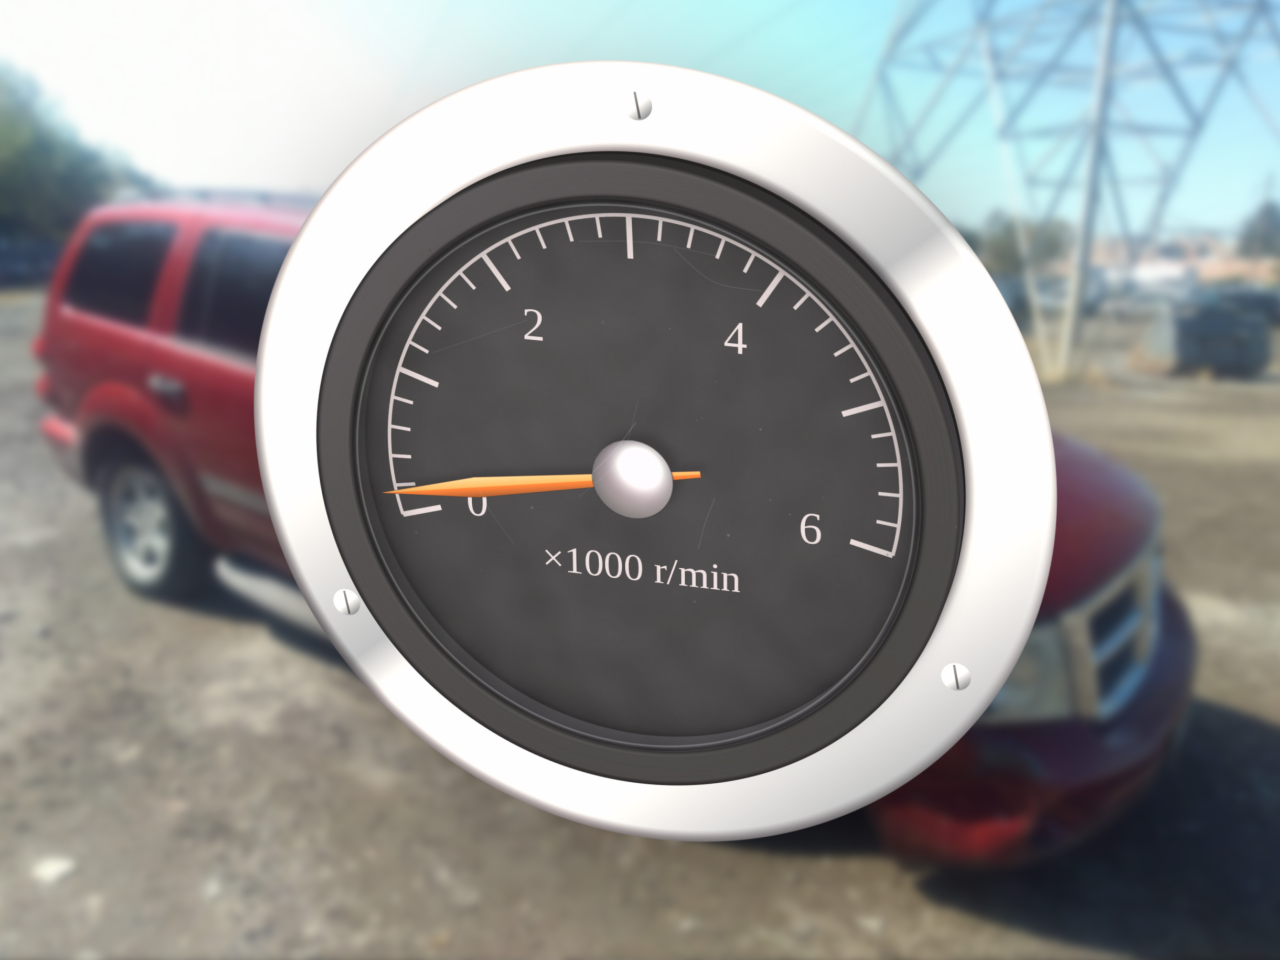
200
